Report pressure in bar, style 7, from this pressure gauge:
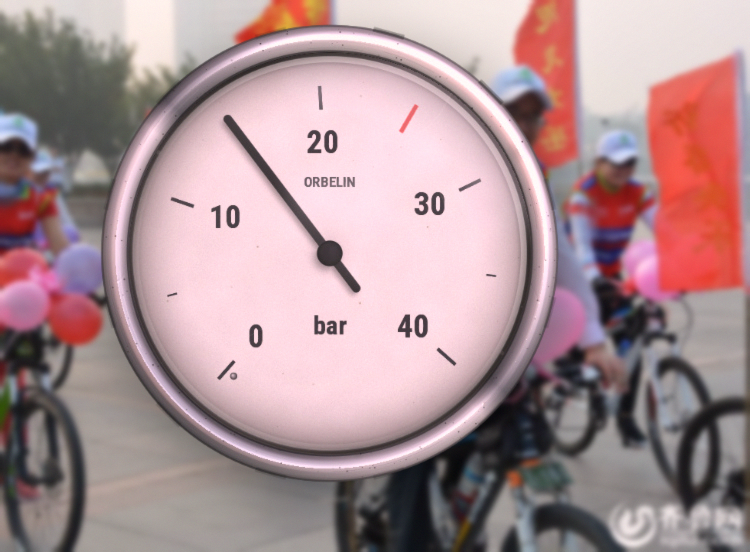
15
